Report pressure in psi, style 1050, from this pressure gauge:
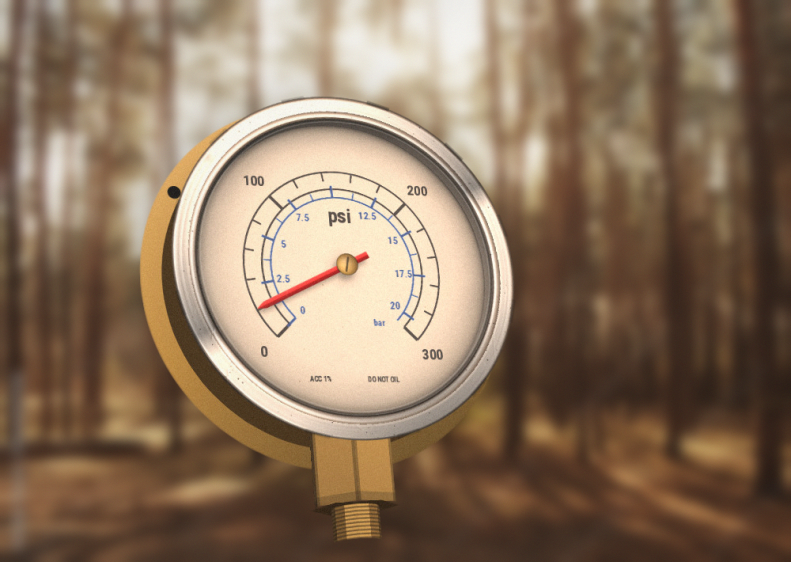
20
